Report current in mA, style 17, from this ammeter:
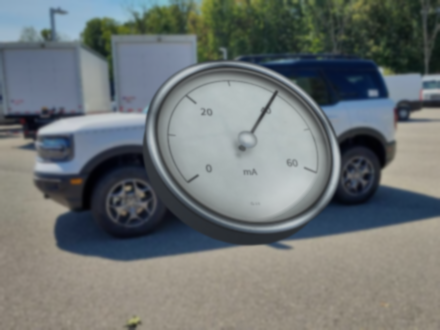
40
